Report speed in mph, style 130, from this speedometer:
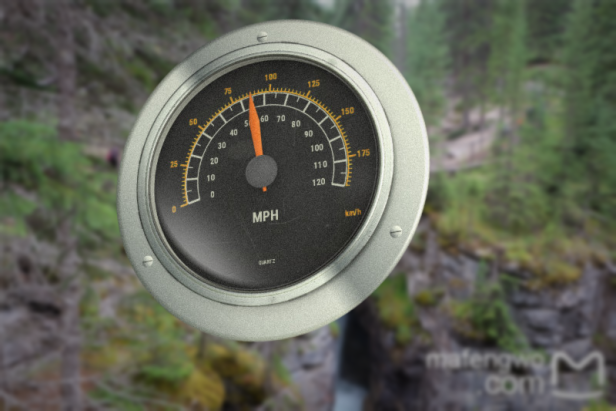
55
